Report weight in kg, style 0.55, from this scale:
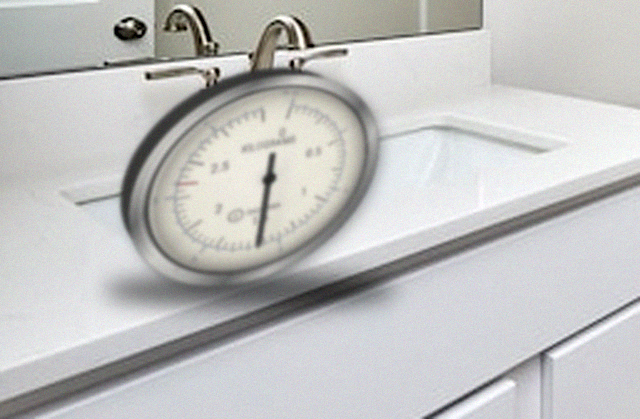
1.5
